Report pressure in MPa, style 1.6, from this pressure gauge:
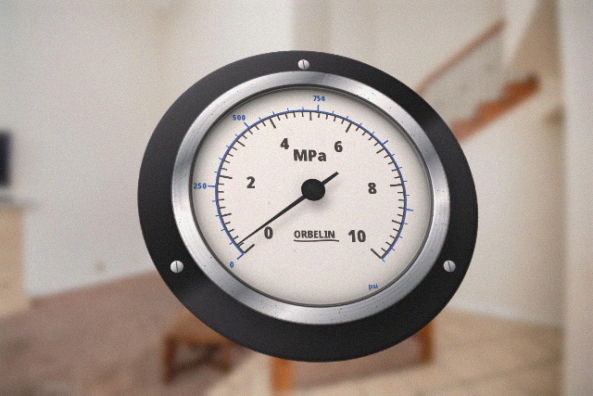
0.2
